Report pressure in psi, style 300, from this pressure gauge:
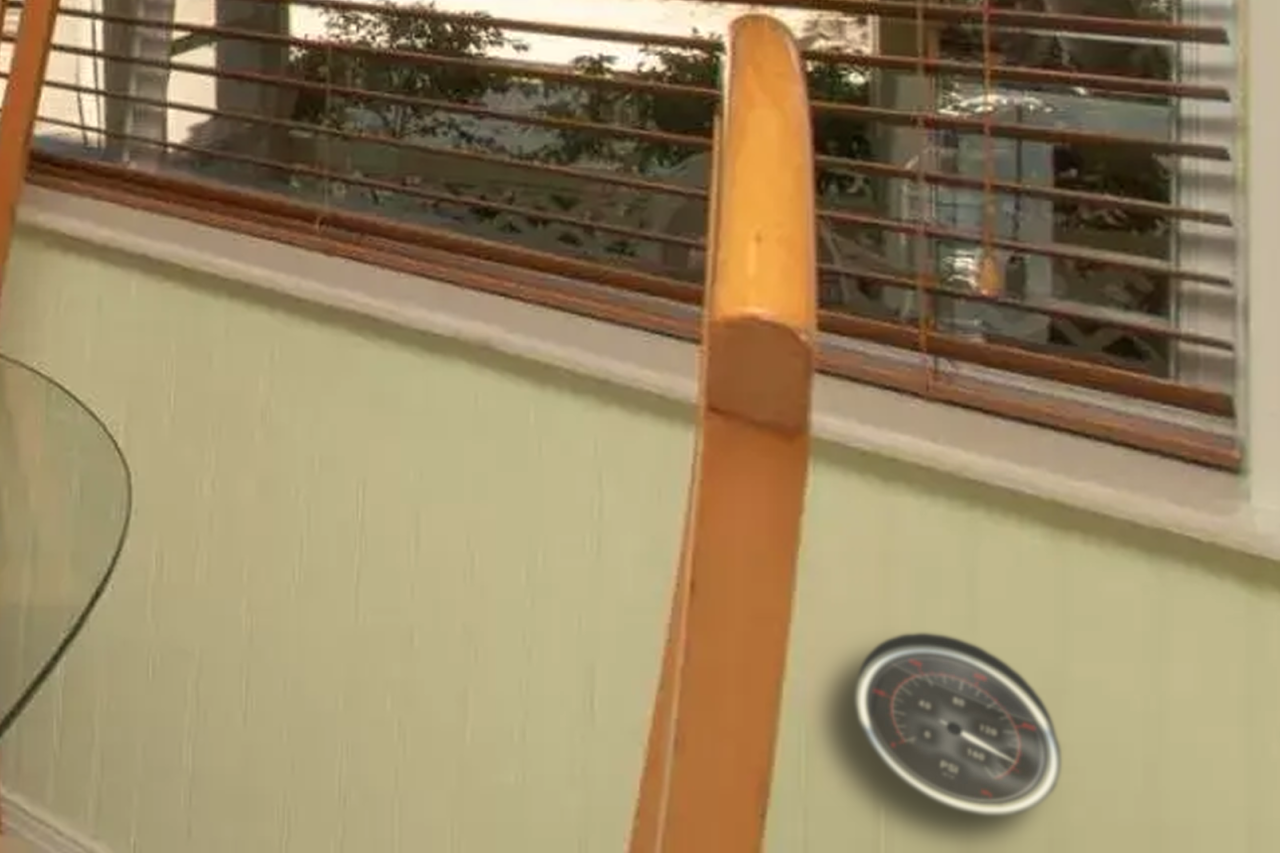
140
